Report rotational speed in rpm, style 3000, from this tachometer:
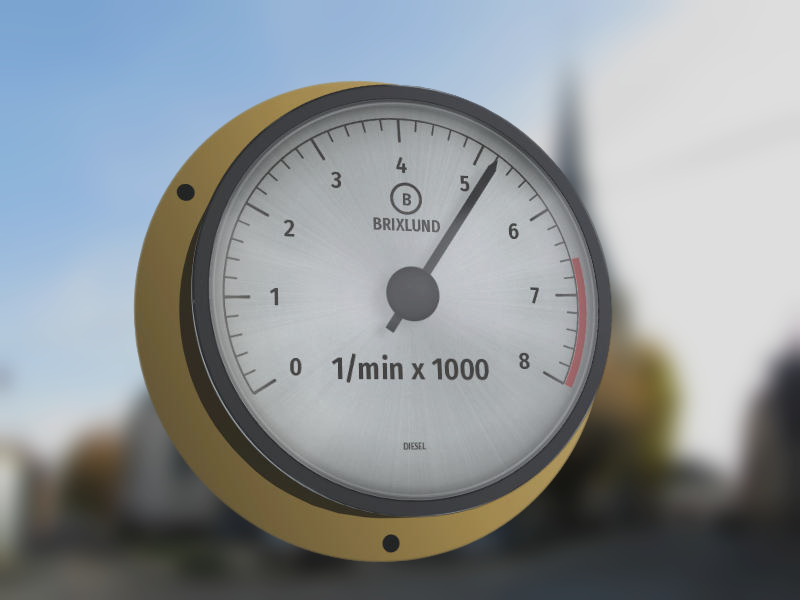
5200
